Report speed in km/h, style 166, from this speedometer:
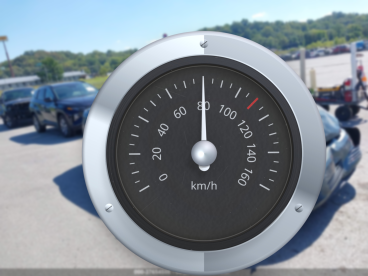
80
